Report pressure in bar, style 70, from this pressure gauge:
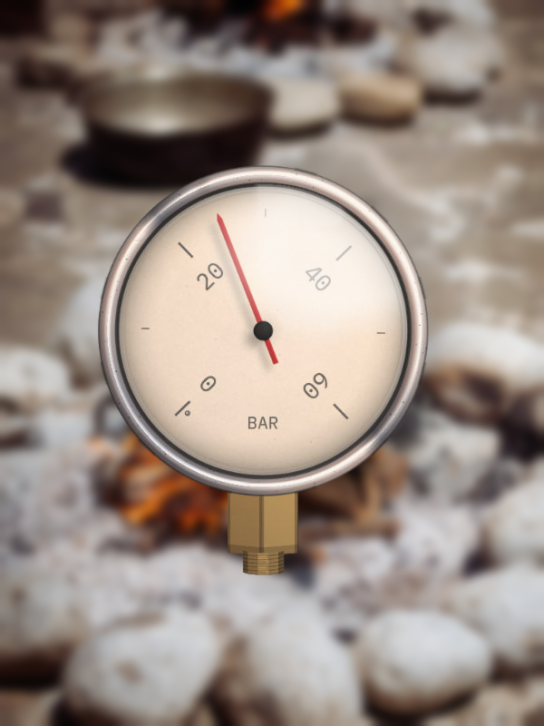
25
